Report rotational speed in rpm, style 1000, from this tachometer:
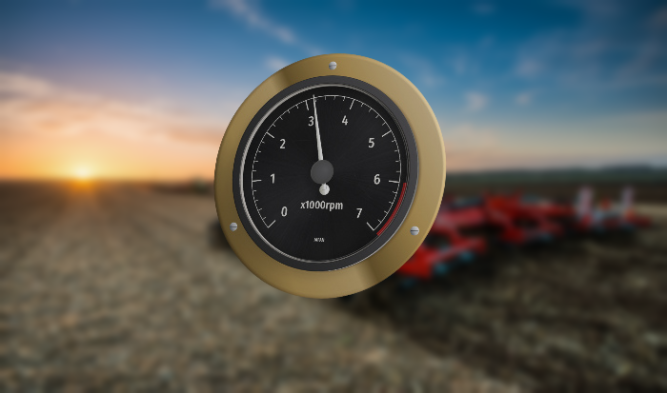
3200
